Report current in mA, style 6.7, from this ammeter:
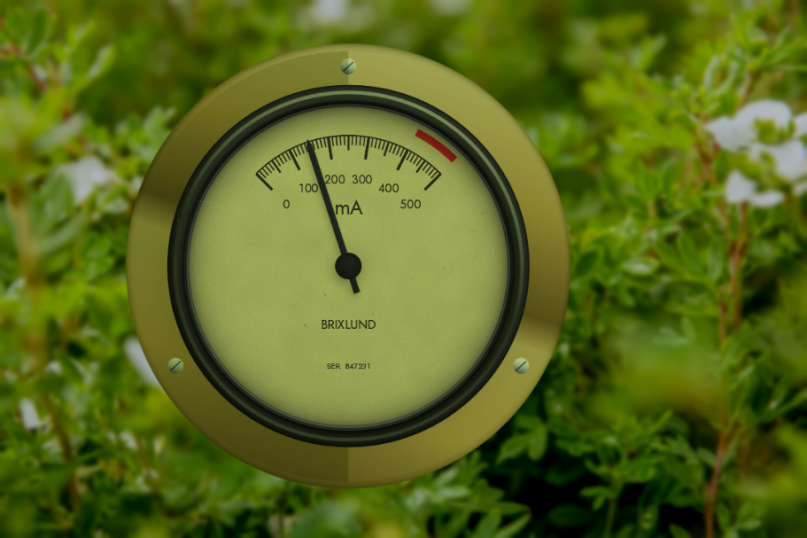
150
